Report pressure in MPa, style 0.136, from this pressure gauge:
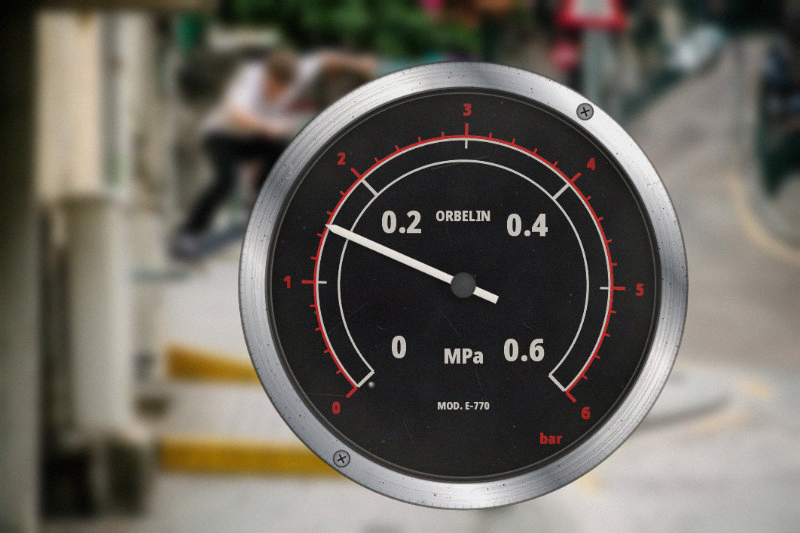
0.15
